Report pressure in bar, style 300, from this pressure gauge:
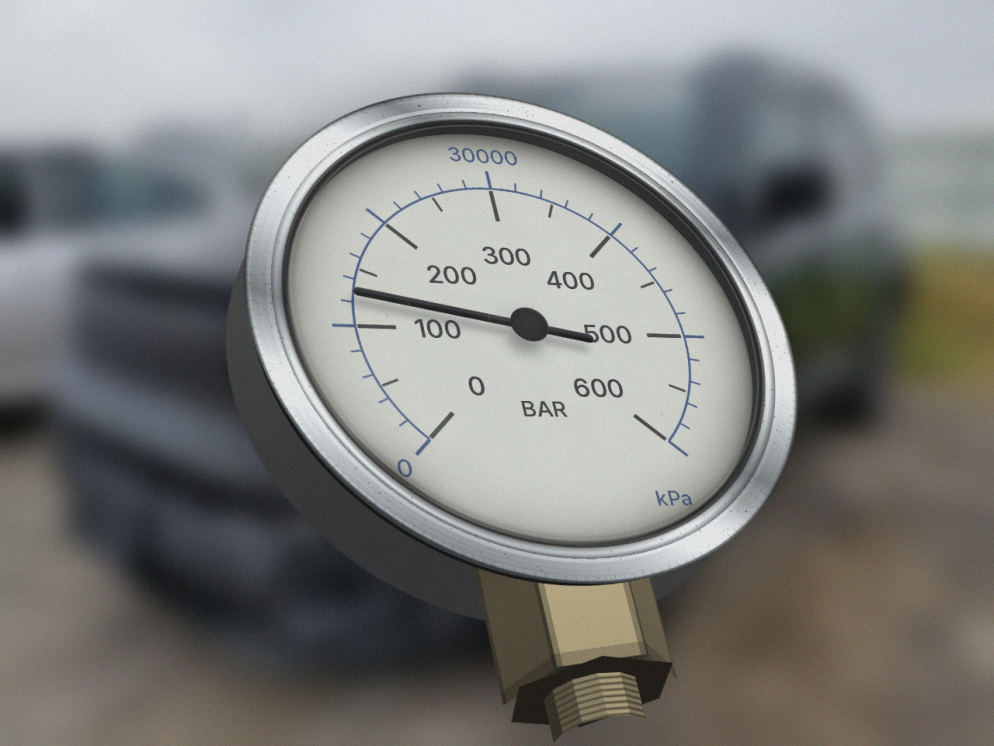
125
